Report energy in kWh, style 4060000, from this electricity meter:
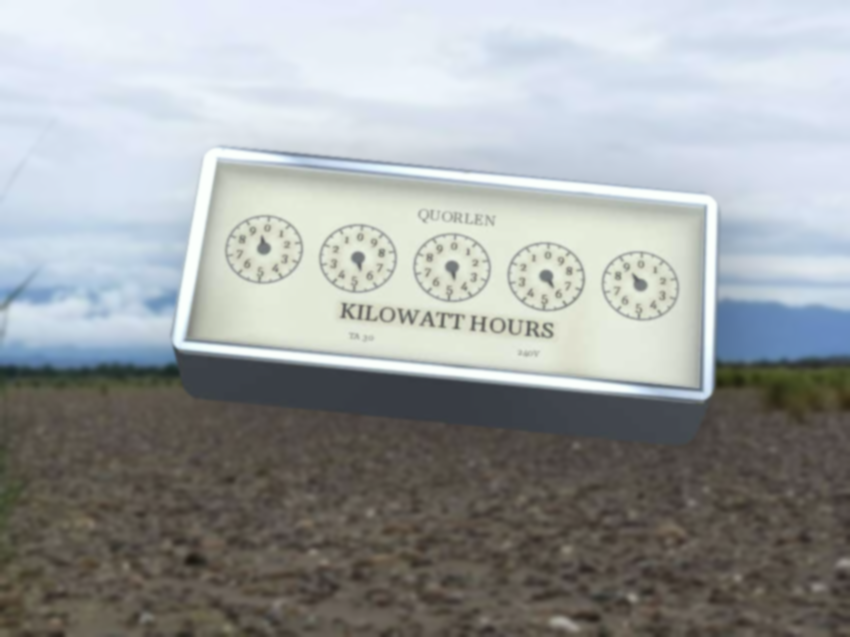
95459
